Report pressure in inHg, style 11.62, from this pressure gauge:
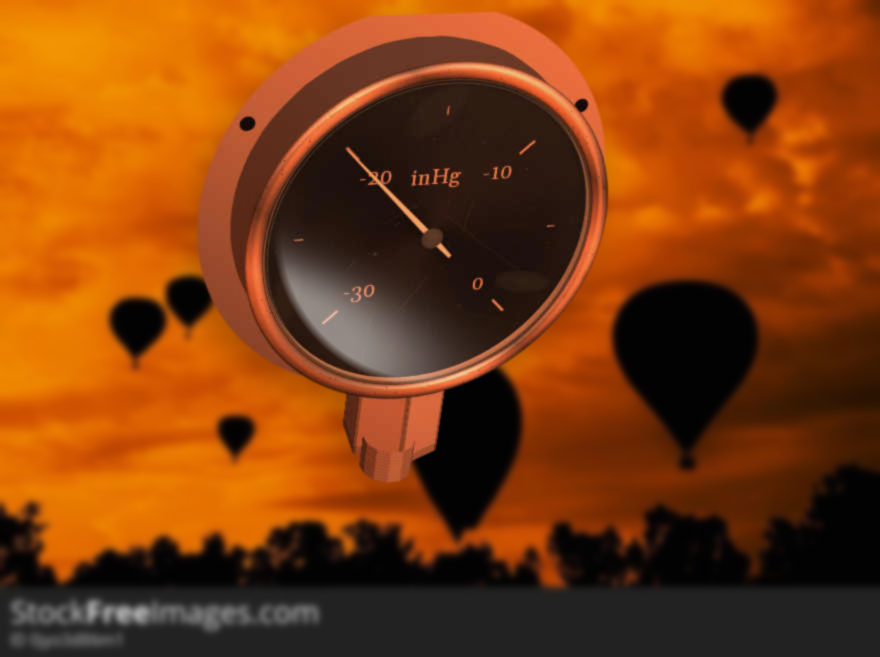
-20
